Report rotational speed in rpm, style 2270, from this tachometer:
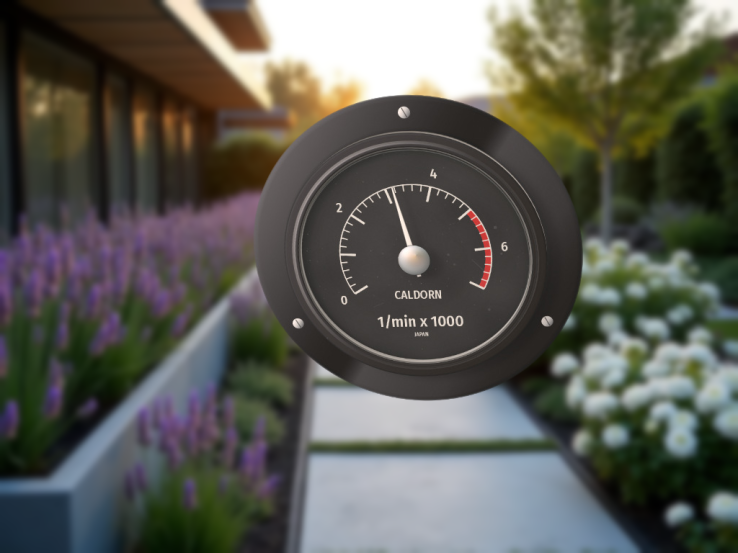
3200
